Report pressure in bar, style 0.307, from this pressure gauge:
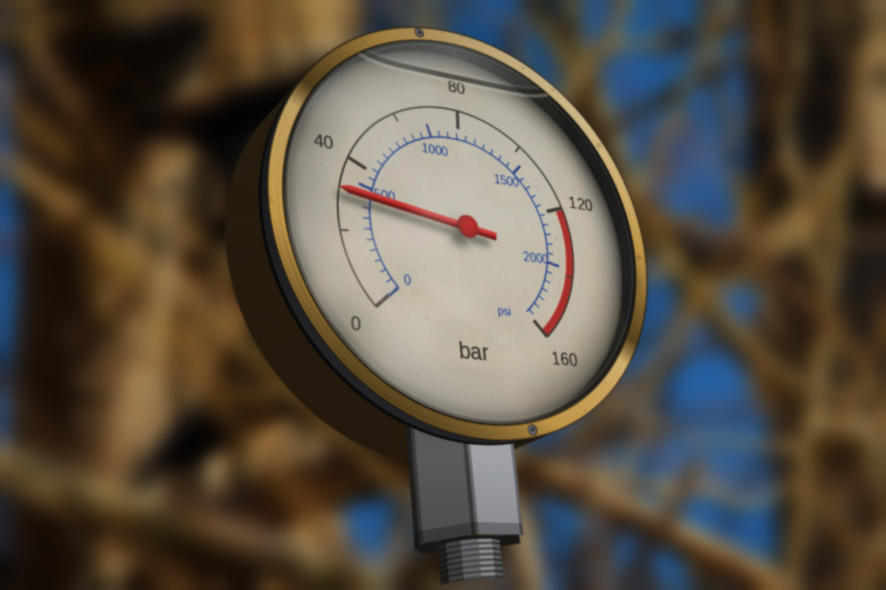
30
